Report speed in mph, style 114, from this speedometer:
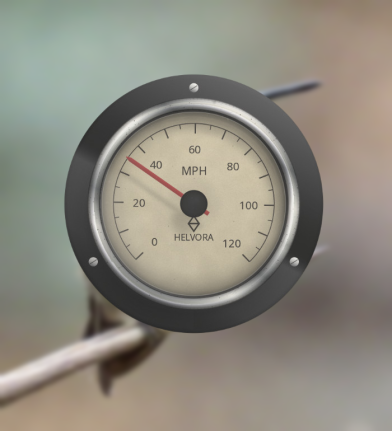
35
